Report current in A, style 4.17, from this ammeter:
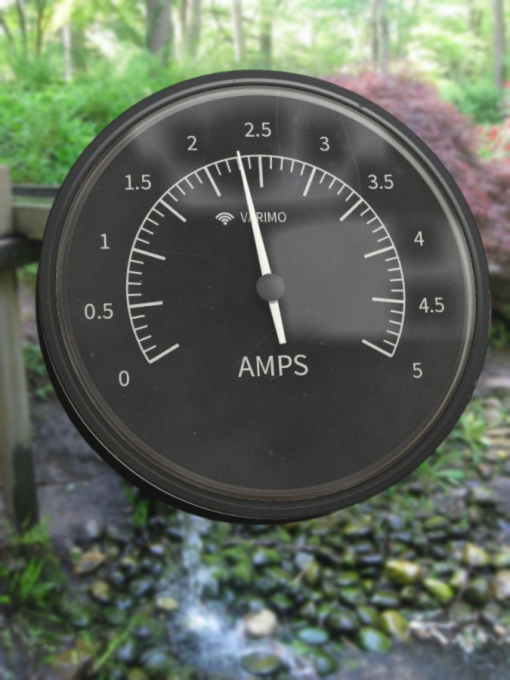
2.3
